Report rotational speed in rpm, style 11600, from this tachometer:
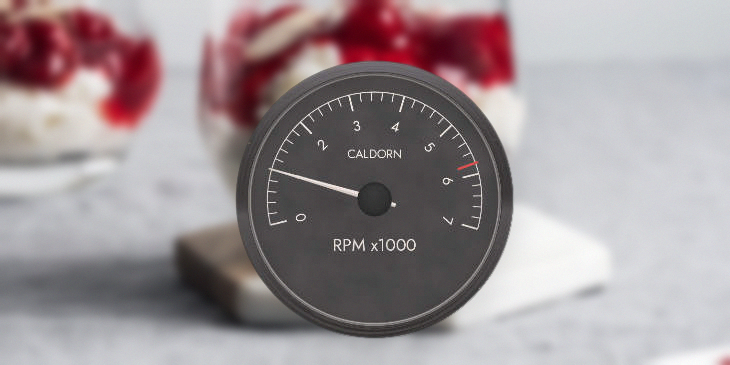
1000
